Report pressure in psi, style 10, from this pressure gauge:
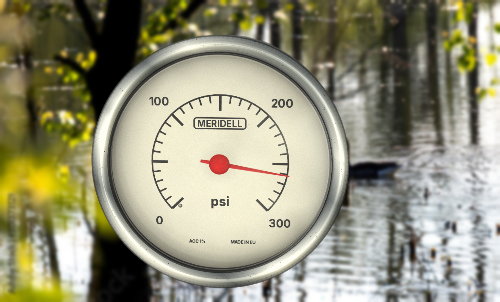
260
